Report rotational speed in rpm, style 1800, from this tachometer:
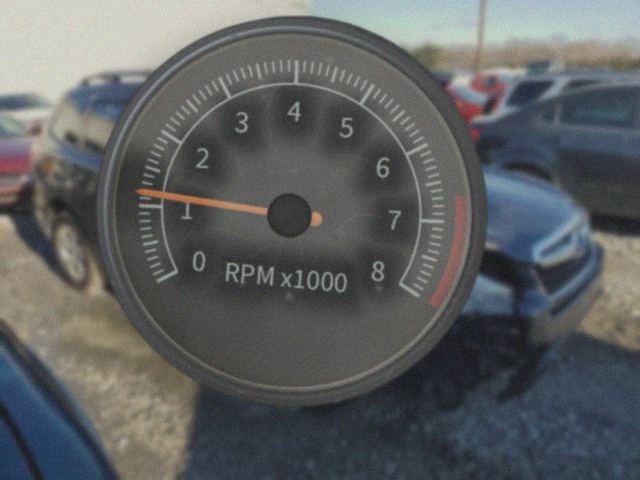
1200
